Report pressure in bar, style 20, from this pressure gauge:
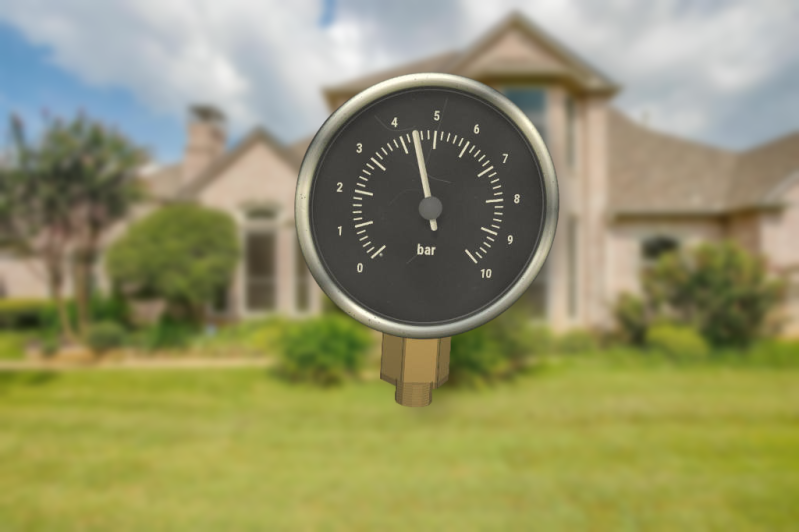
4.4
